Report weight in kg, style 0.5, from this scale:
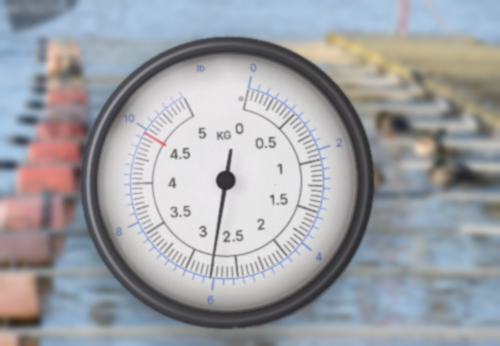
2.75
